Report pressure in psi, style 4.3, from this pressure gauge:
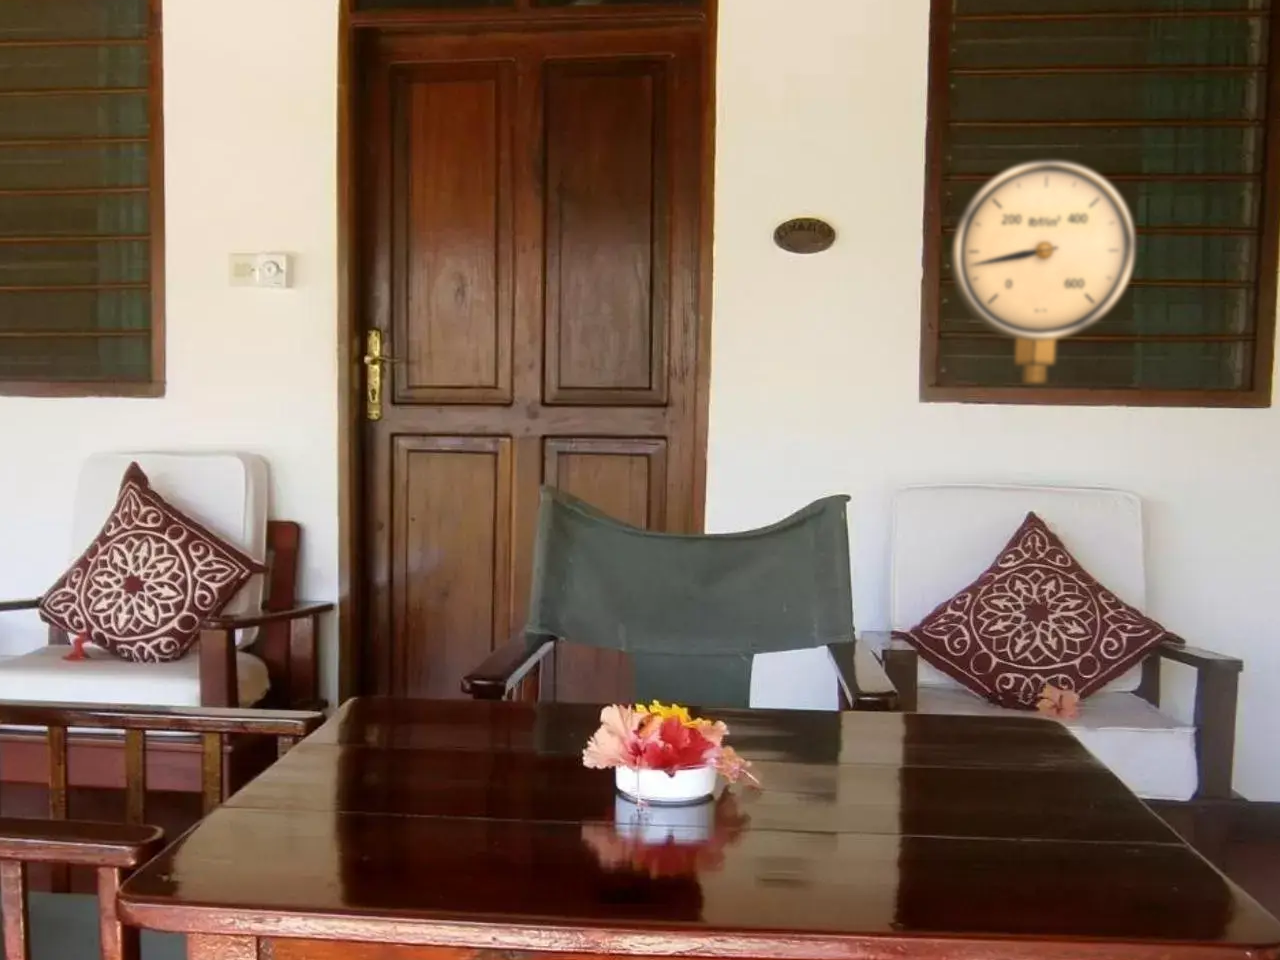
75
